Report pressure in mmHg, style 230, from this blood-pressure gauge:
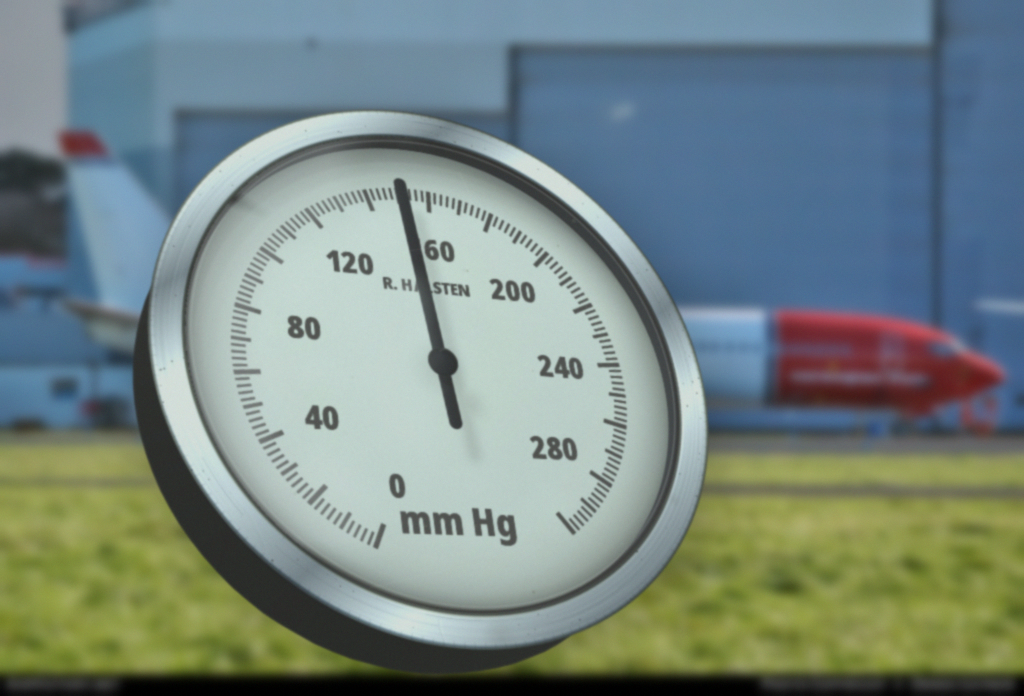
150
